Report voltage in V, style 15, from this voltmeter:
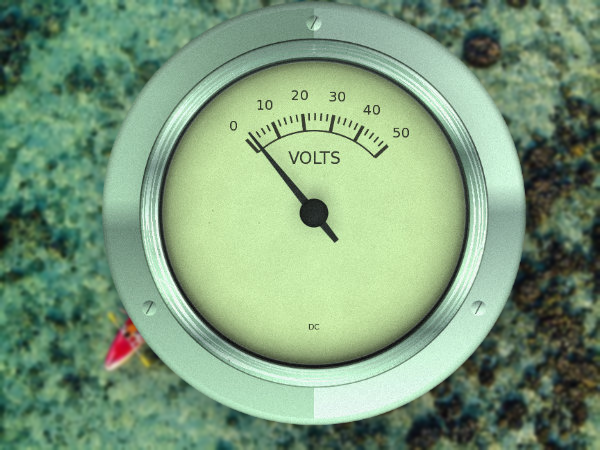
2
